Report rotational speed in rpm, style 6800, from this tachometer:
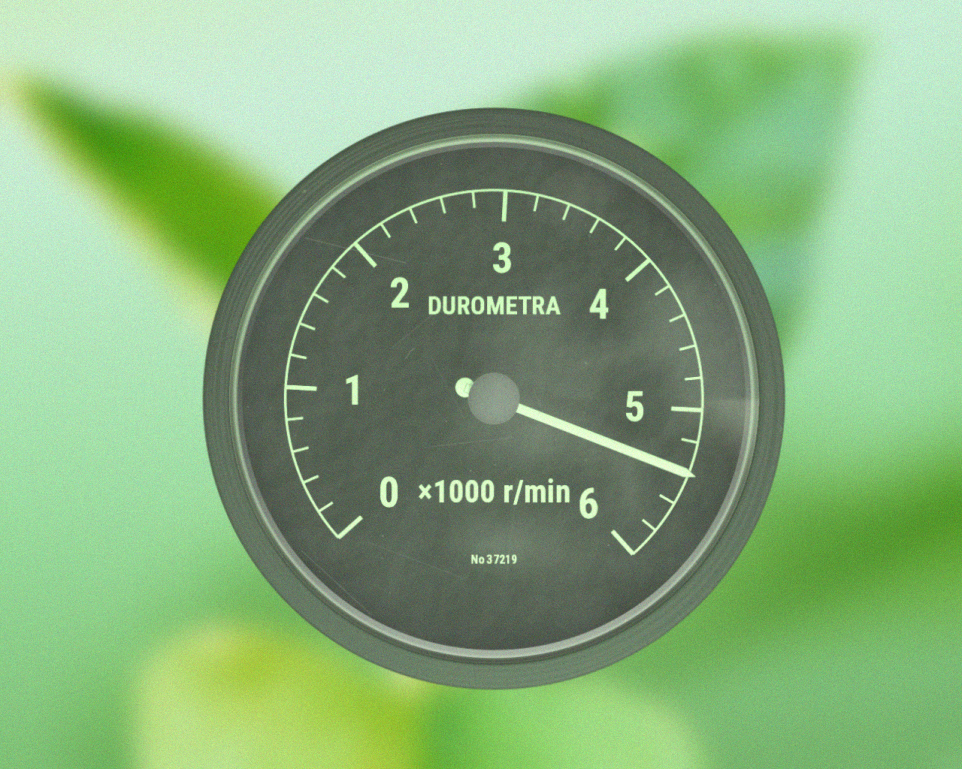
5400
